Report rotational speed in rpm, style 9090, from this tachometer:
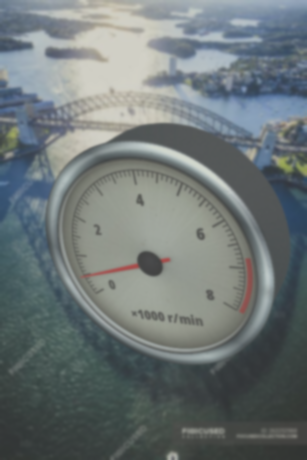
500
